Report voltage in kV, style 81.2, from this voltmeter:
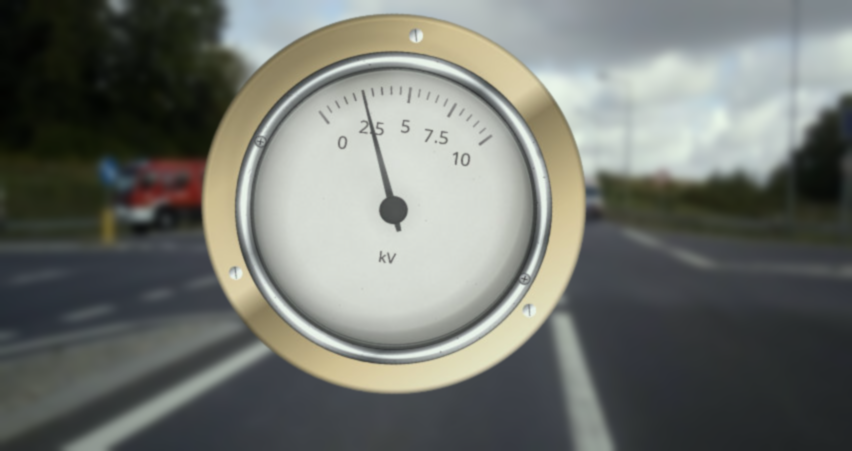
2.5
